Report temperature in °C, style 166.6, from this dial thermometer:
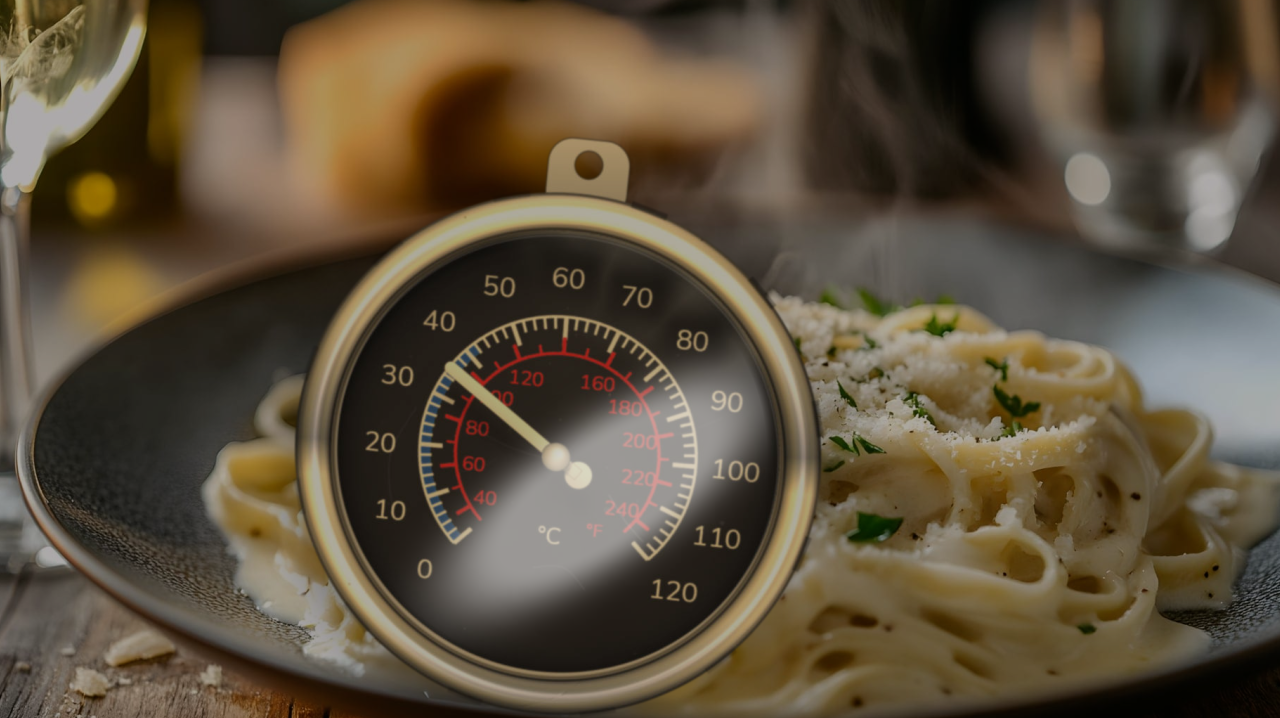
36
